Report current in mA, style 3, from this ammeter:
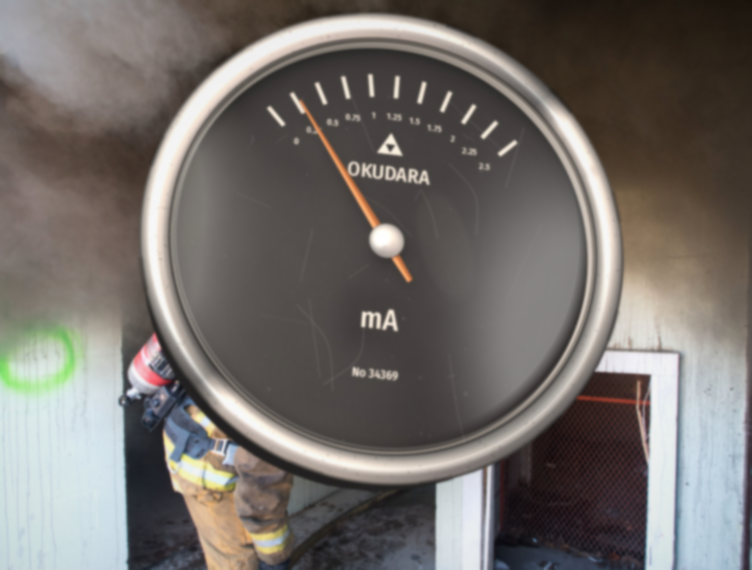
0.25
